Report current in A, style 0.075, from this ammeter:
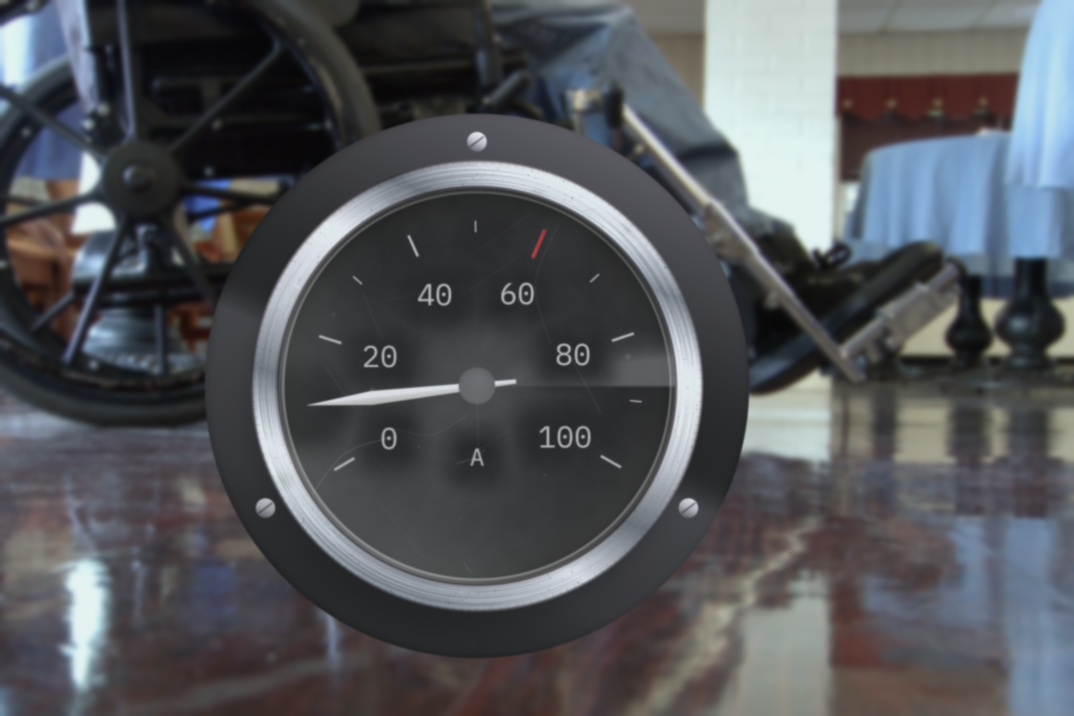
10
